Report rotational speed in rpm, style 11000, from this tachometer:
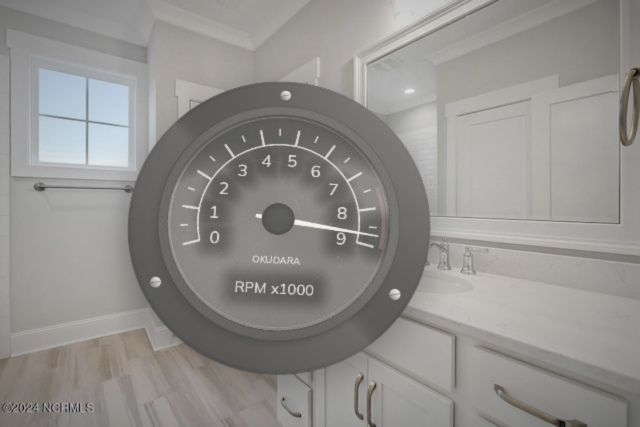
8750
